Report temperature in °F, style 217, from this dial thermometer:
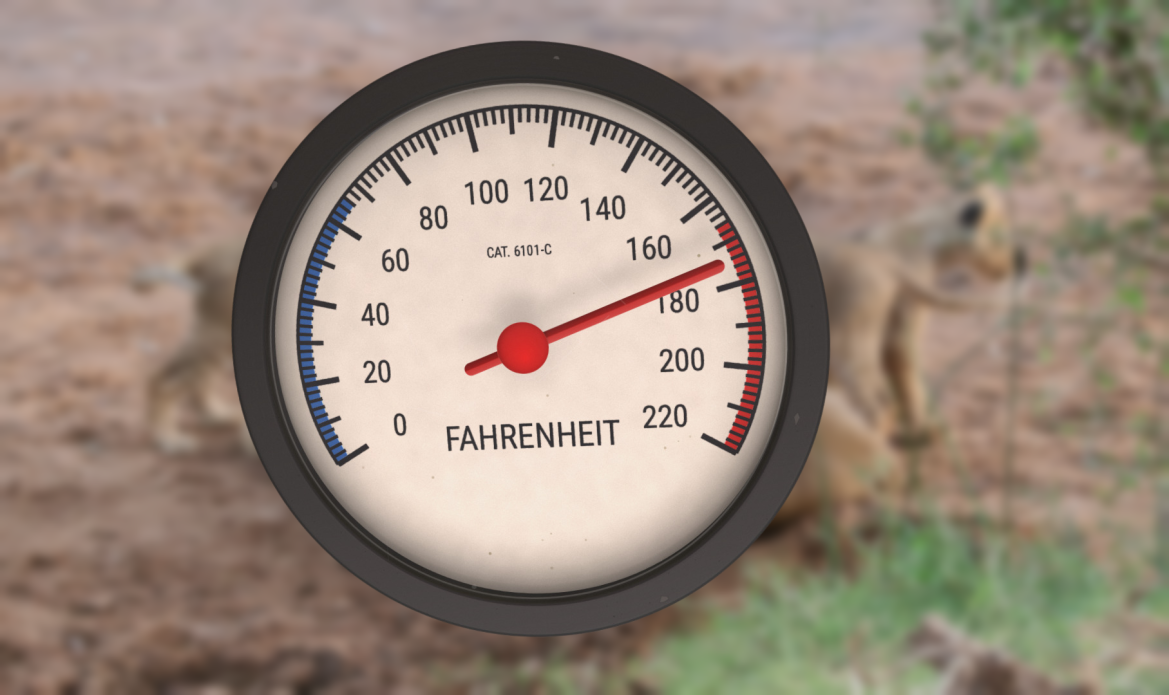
174
